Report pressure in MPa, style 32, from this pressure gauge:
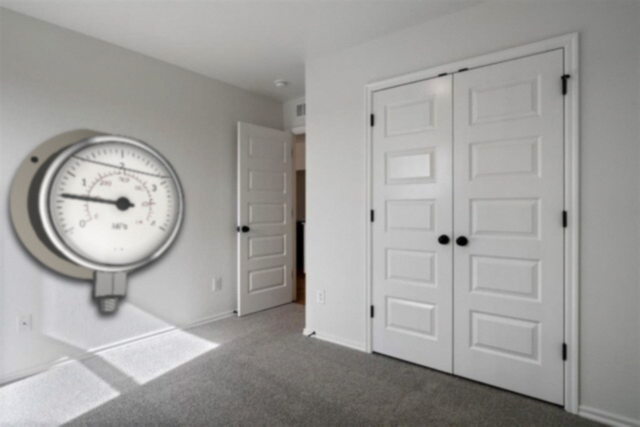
0.6
